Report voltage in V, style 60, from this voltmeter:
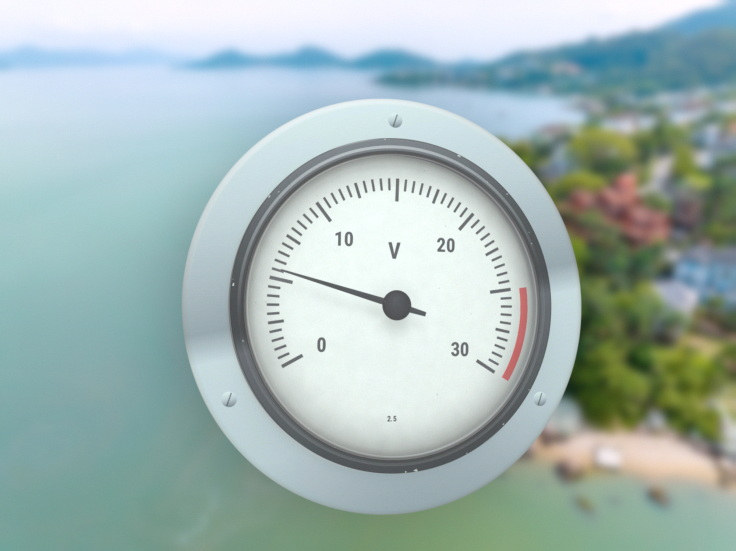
5.5
